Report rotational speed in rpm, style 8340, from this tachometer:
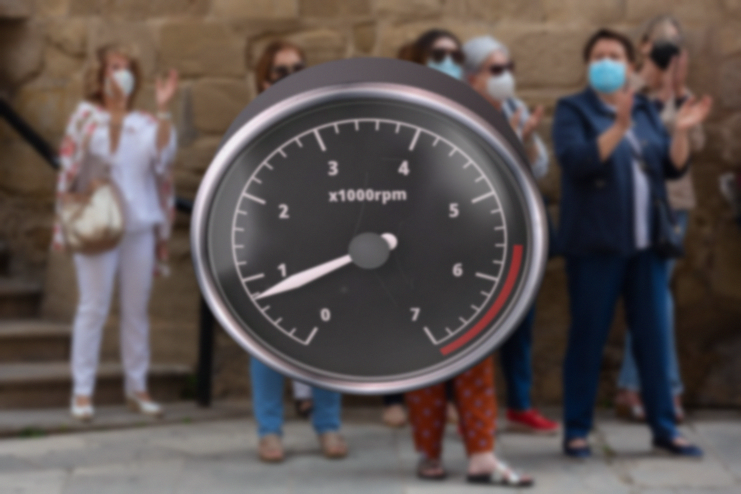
800
